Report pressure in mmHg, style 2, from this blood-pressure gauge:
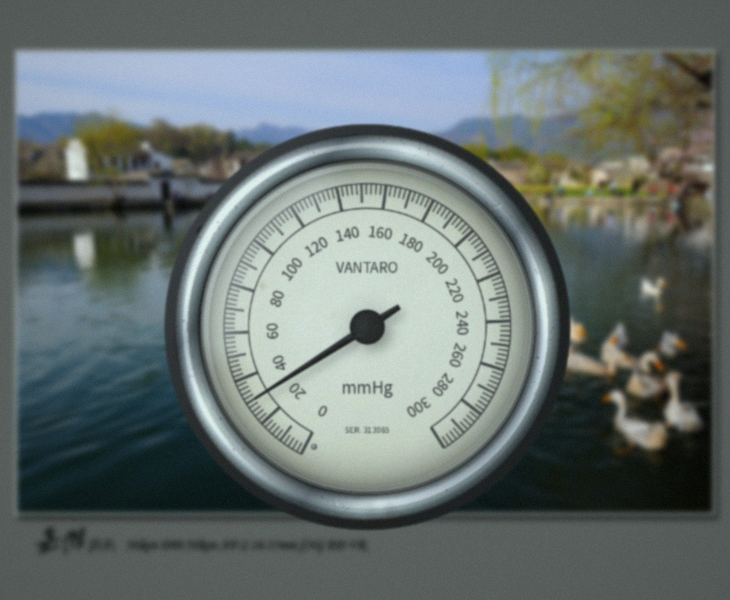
30
